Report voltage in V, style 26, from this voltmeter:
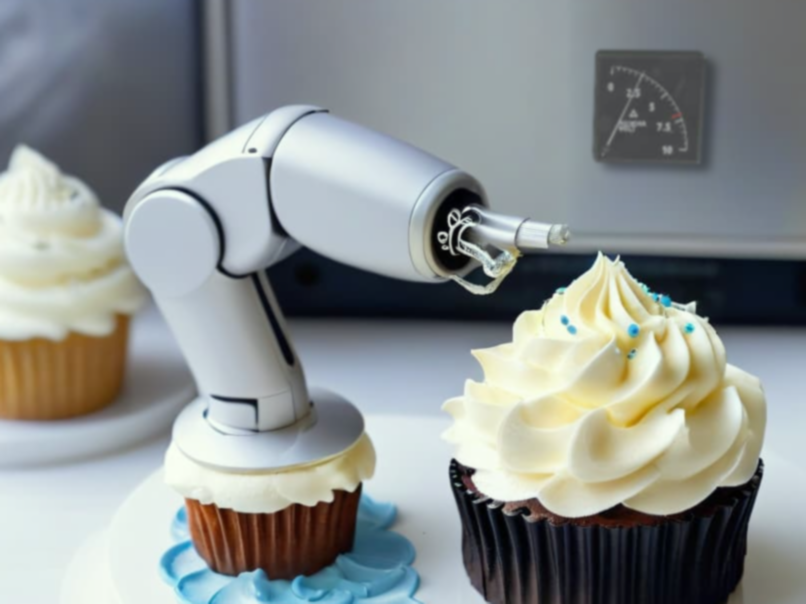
2.5
